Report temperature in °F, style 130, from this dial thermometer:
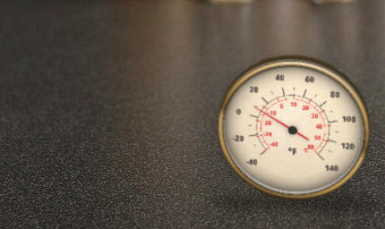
10
